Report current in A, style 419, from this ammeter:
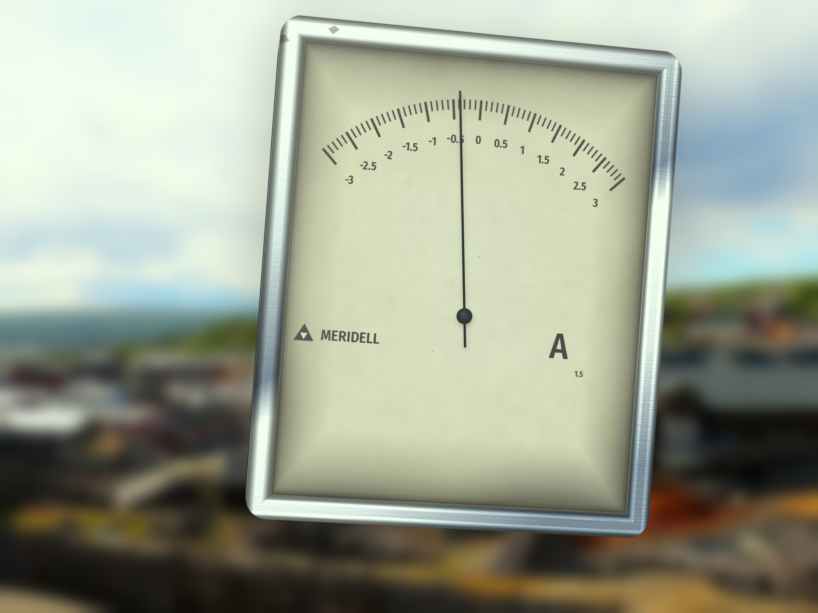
-0.4
